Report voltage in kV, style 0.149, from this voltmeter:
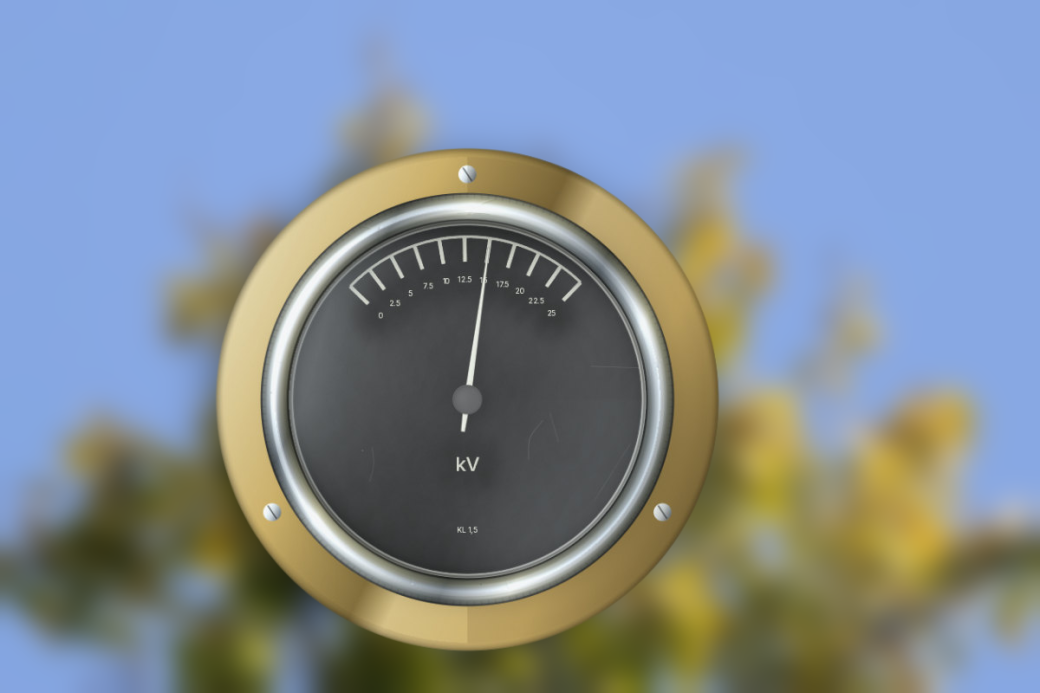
15
